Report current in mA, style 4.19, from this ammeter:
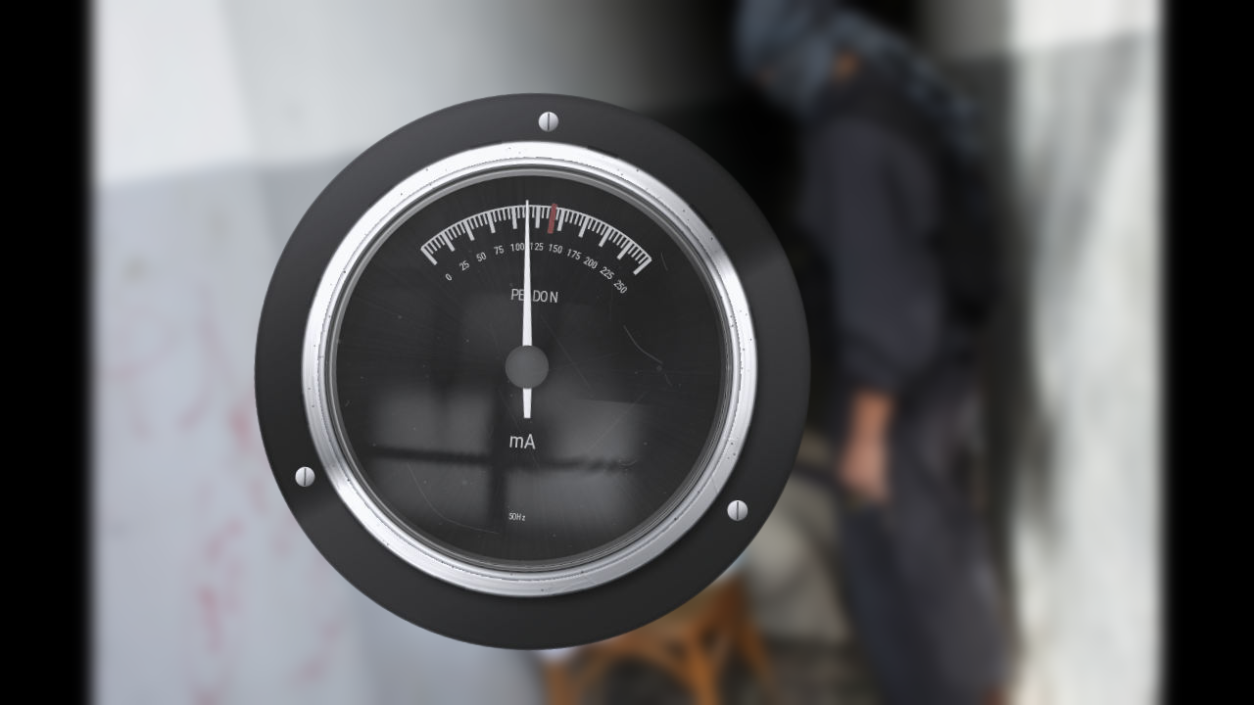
115
